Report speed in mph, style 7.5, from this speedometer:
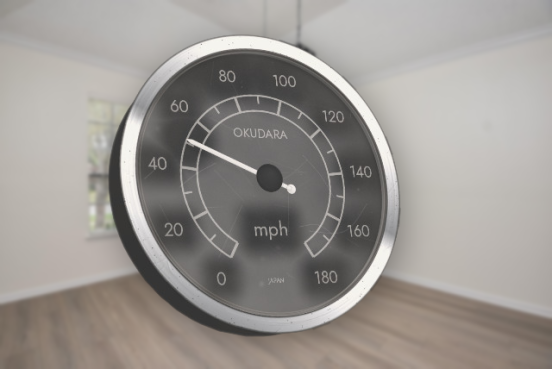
50
